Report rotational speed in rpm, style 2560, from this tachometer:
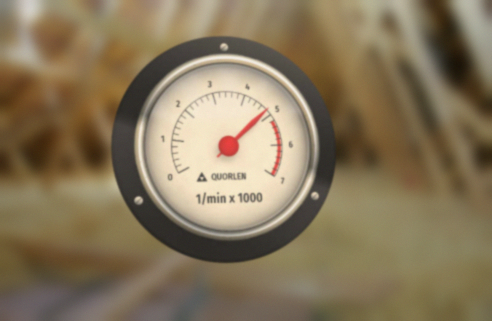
4800
